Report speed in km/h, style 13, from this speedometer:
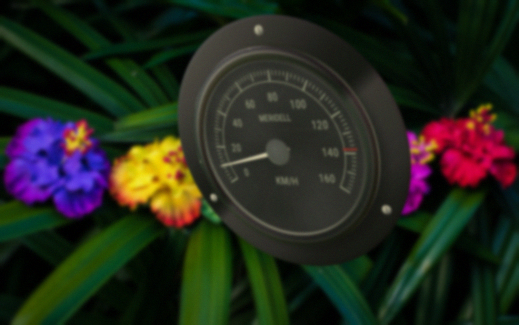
10
